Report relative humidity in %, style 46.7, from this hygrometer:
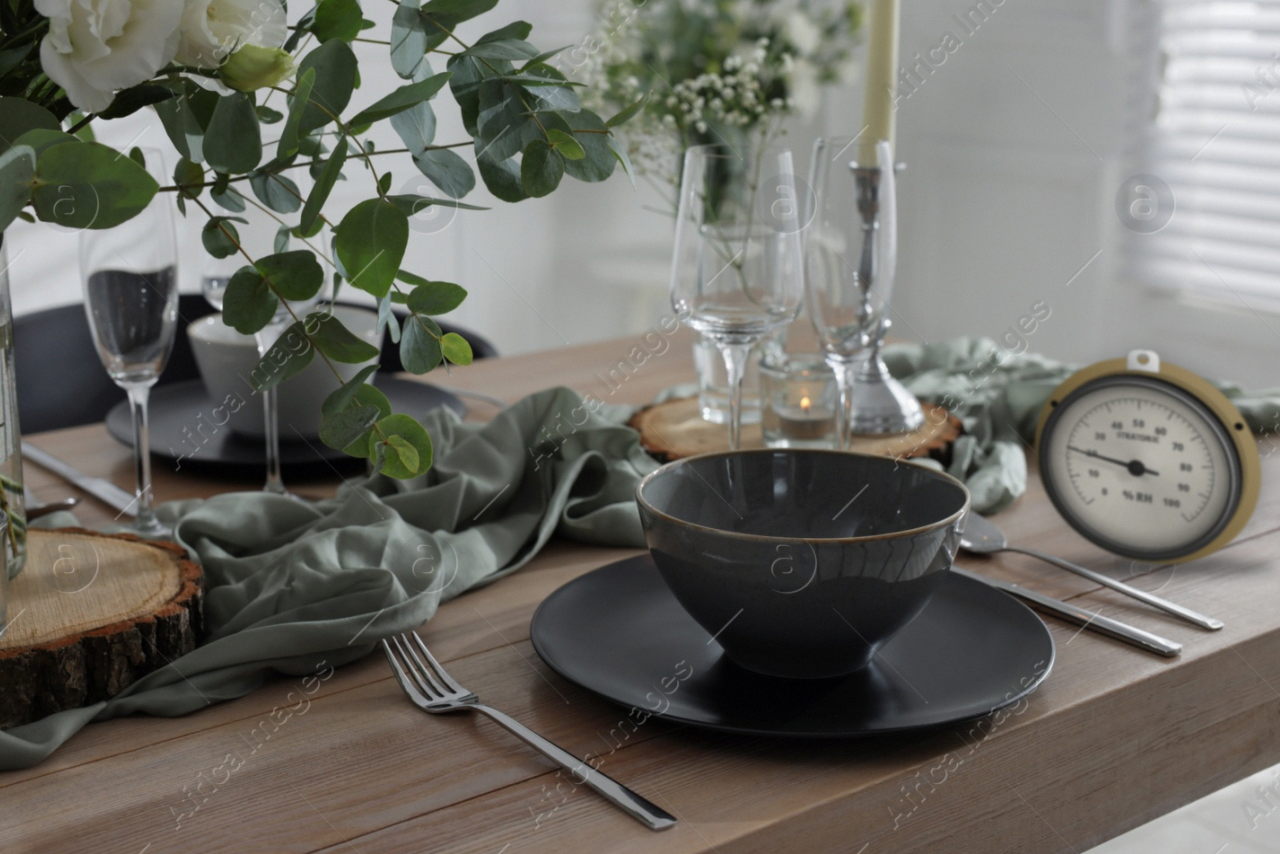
20
